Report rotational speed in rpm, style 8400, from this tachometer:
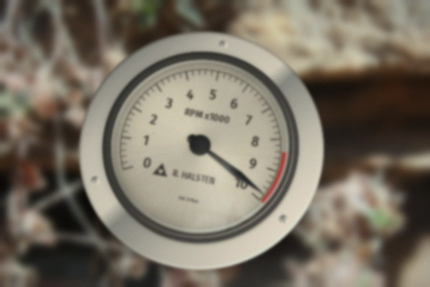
9800
